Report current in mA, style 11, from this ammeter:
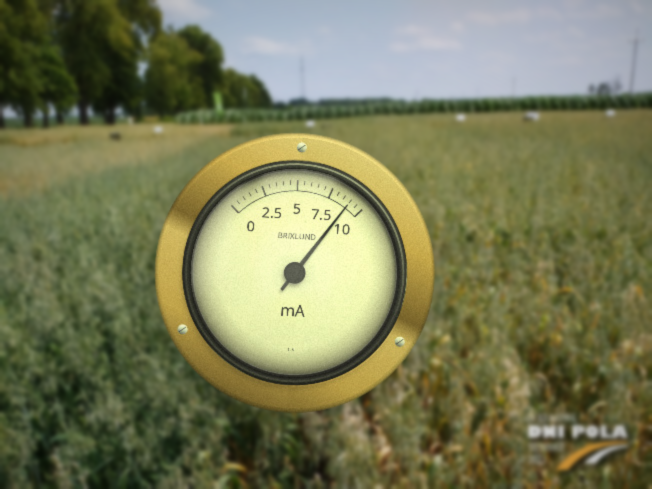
9
